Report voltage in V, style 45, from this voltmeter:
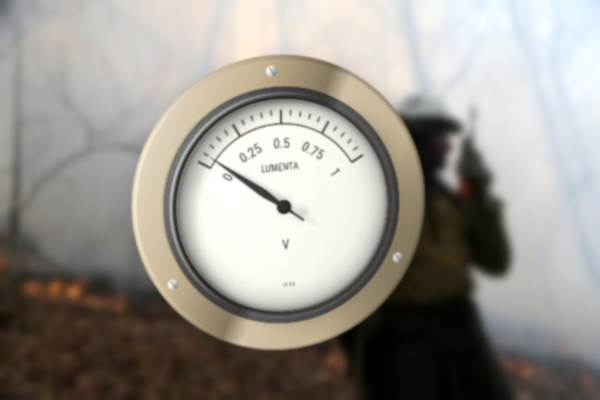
0.05
